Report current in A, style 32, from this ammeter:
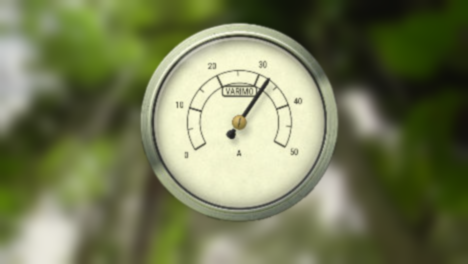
32.5
